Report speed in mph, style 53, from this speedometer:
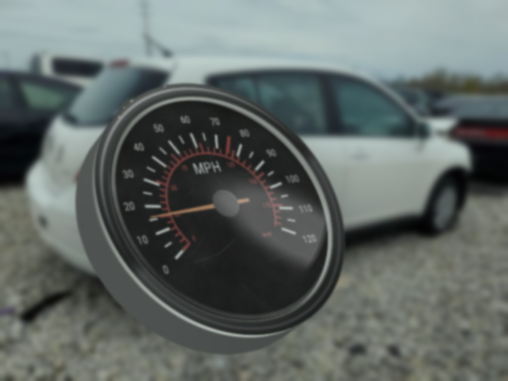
15
